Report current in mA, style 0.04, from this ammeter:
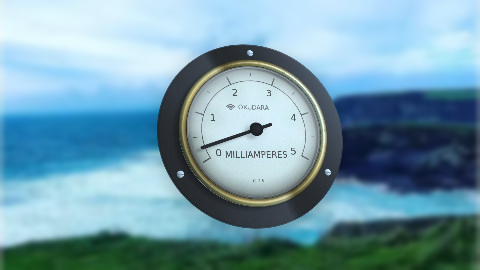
0.25
